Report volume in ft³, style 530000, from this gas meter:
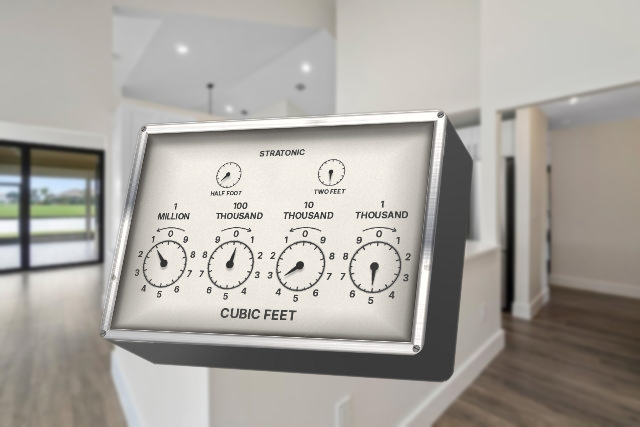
103500
